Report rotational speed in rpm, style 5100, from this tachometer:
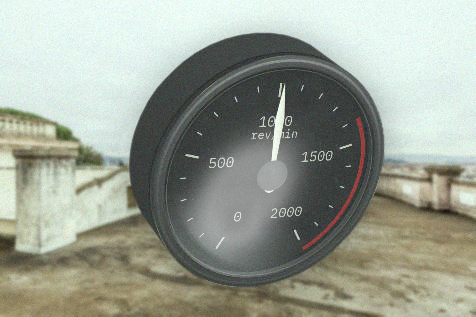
1000
